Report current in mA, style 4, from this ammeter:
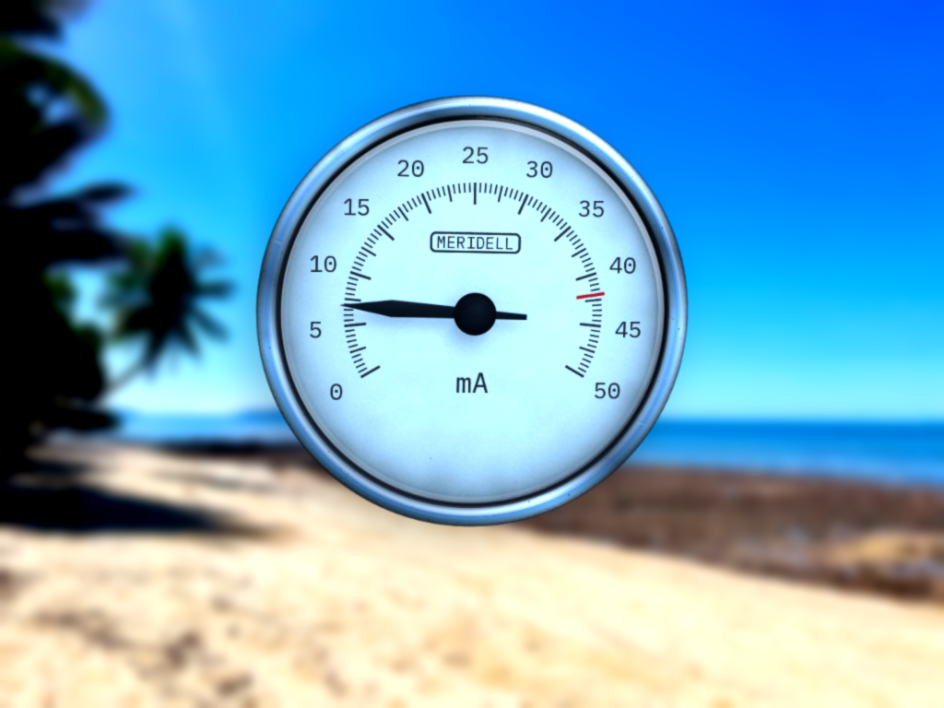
7
